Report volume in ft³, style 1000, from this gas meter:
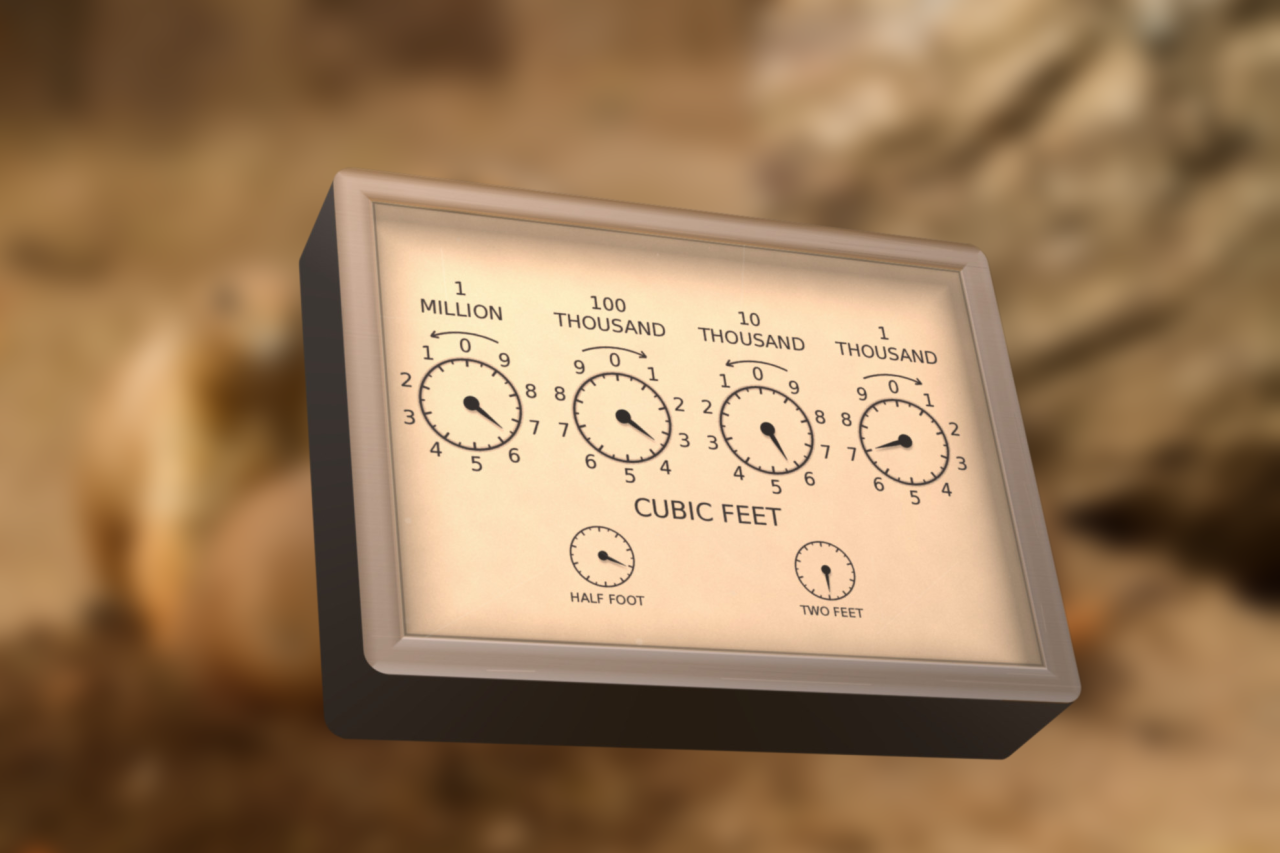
635700
